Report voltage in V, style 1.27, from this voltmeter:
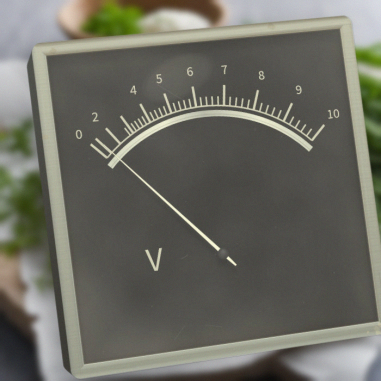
1
